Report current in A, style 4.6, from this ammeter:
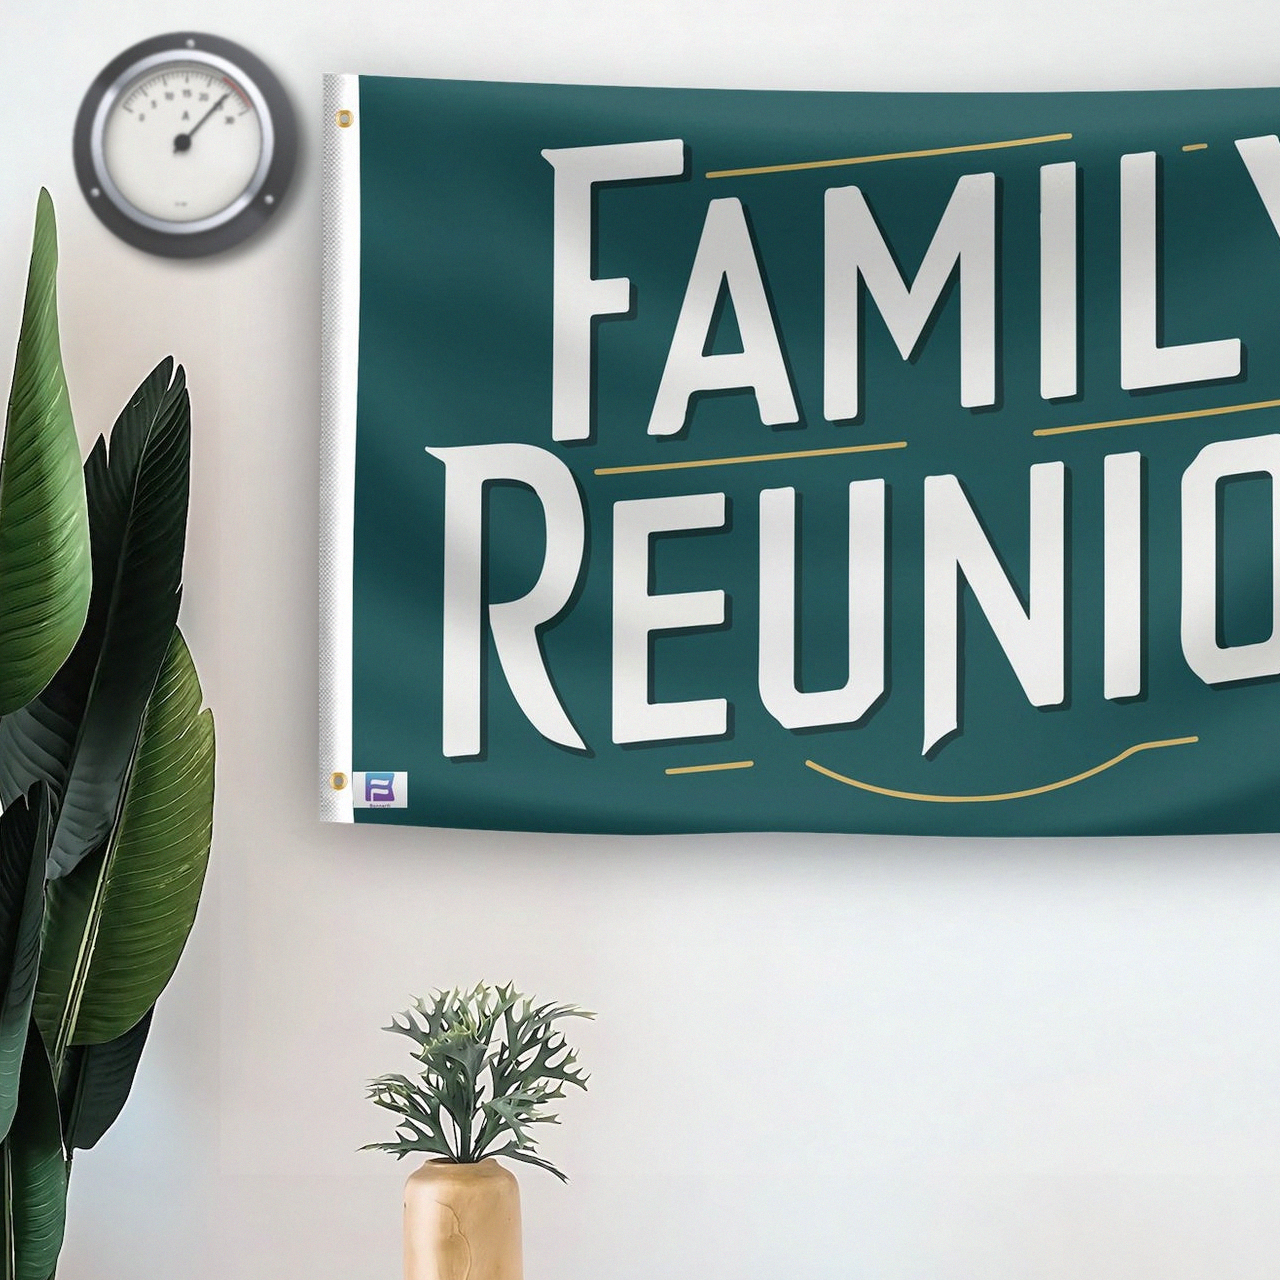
25
